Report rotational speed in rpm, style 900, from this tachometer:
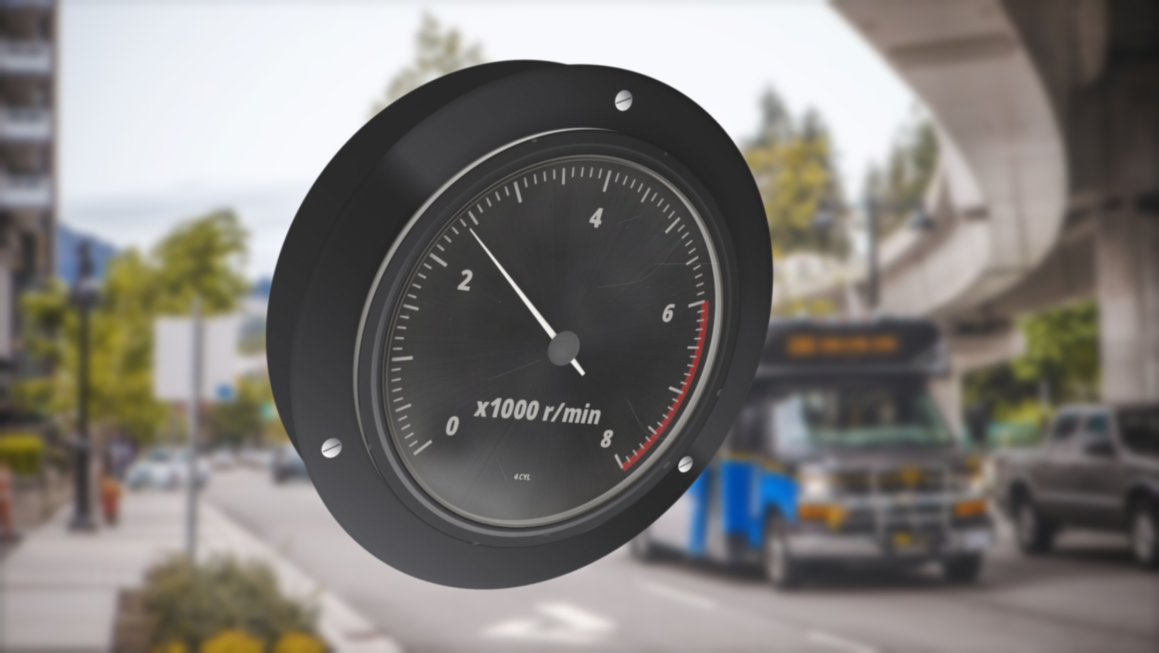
2400
